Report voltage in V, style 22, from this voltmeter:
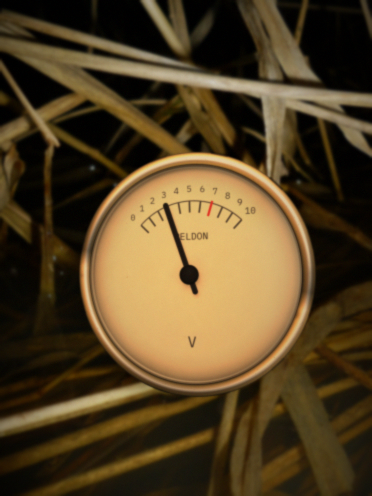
3
